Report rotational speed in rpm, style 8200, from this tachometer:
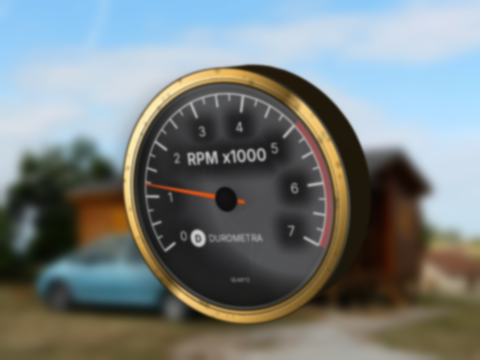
1250
